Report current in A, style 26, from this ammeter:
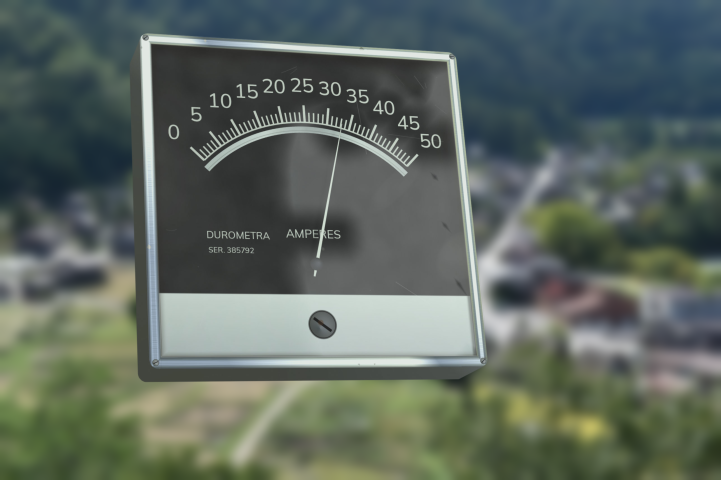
33
